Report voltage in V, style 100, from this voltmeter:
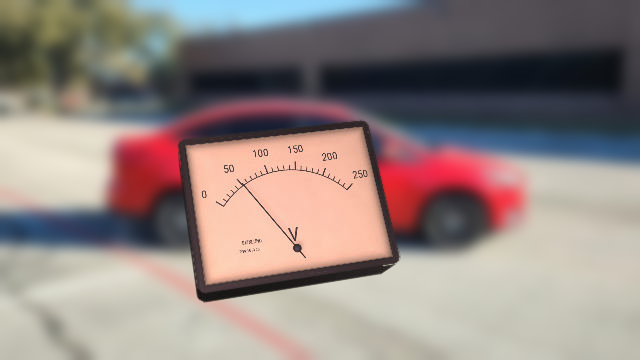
50
